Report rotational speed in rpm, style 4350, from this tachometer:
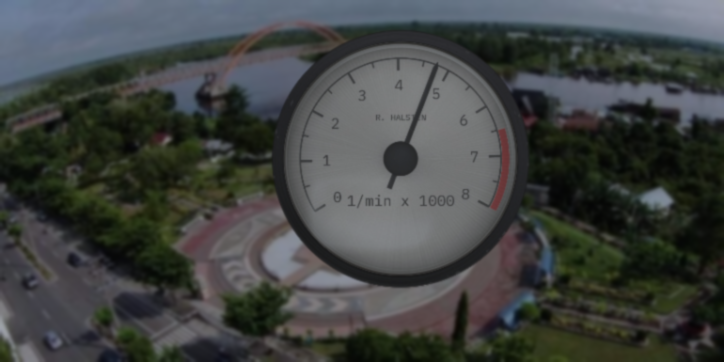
4750
